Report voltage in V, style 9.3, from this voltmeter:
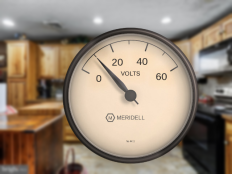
10
